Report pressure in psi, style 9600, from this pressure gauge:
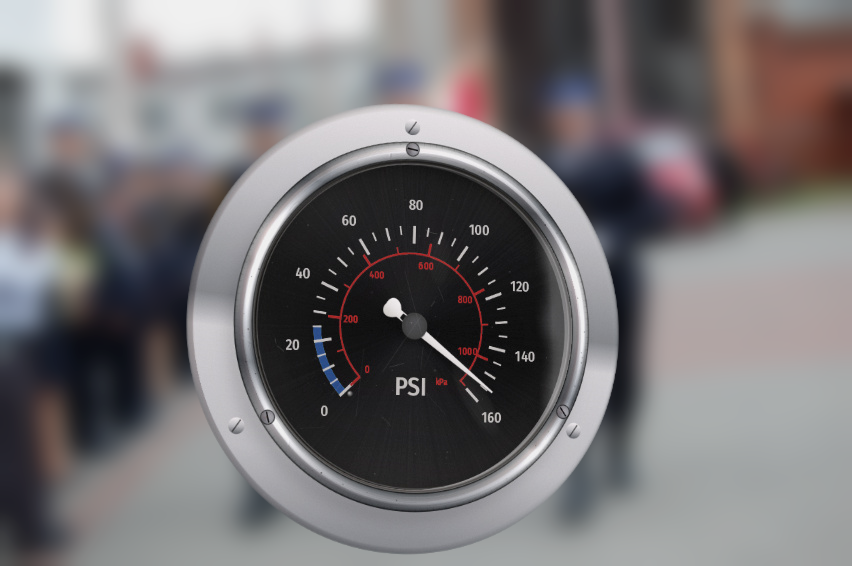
155
